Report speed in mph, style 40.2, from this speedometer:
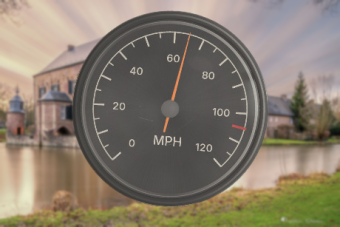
65
